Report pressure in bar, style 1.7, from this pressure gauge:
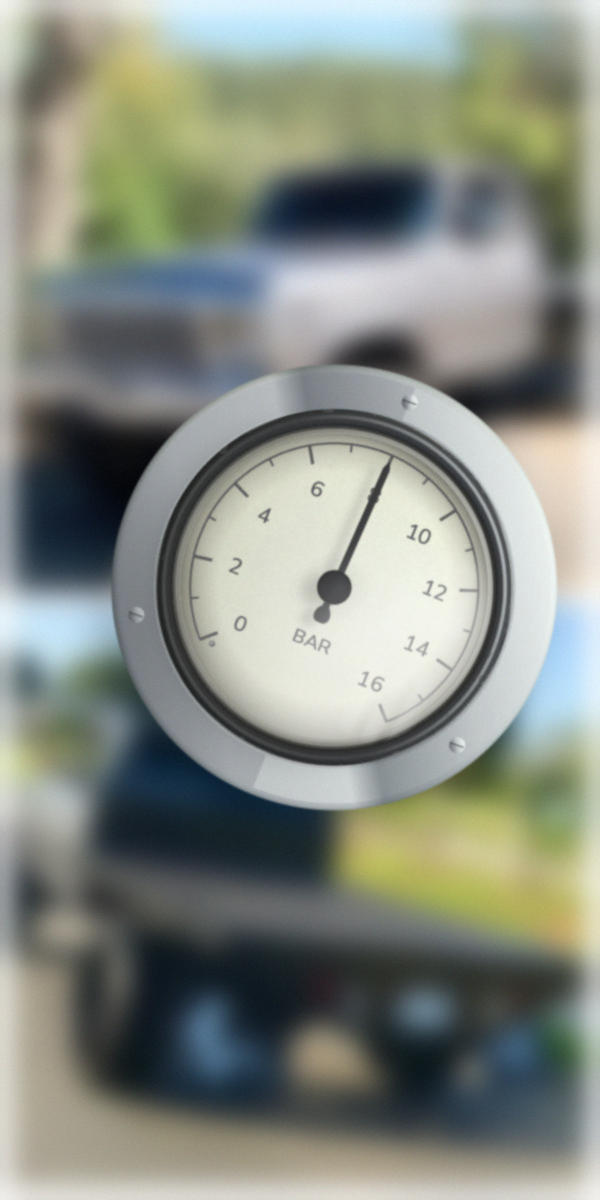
8
